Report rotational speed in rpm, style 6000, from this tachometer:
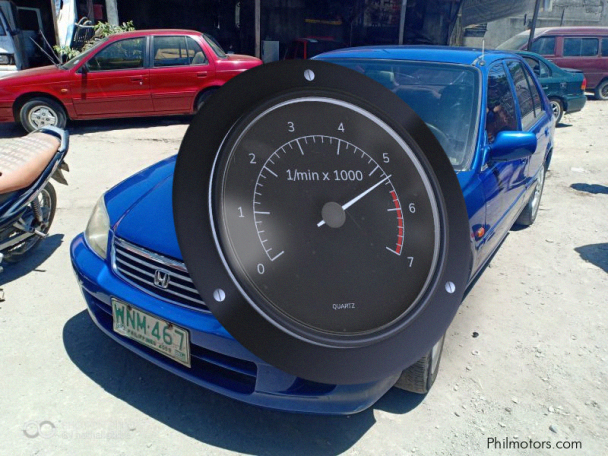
5300
